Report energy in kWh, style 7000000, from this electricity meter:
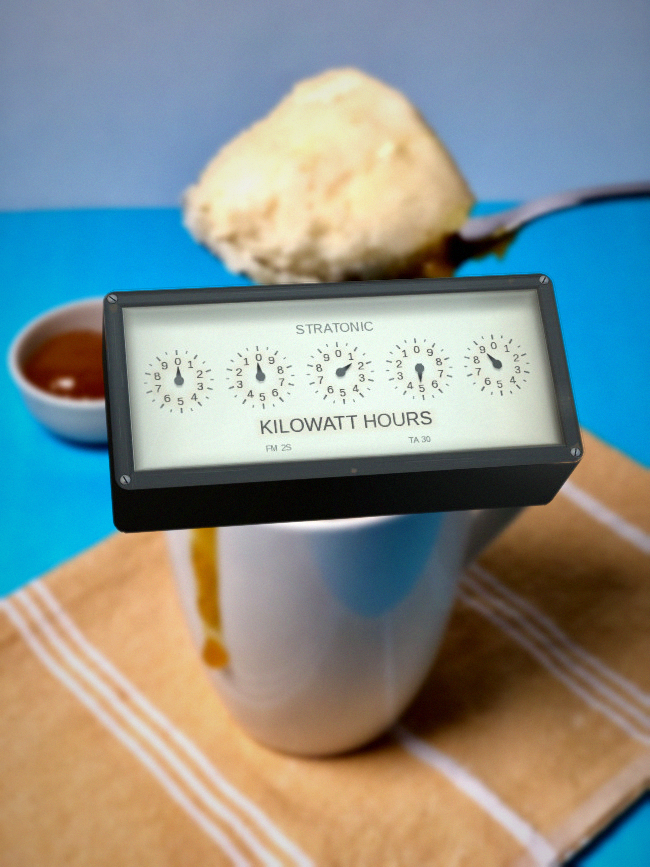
149
